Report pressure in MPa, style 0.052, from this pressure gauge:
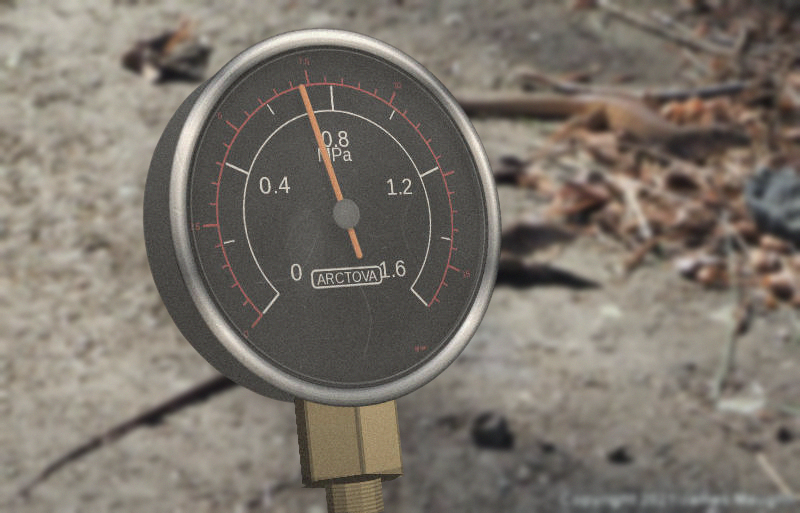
0.7
